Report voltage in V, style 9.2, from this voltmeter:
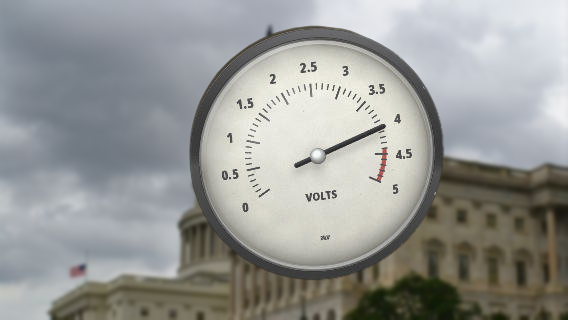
4
